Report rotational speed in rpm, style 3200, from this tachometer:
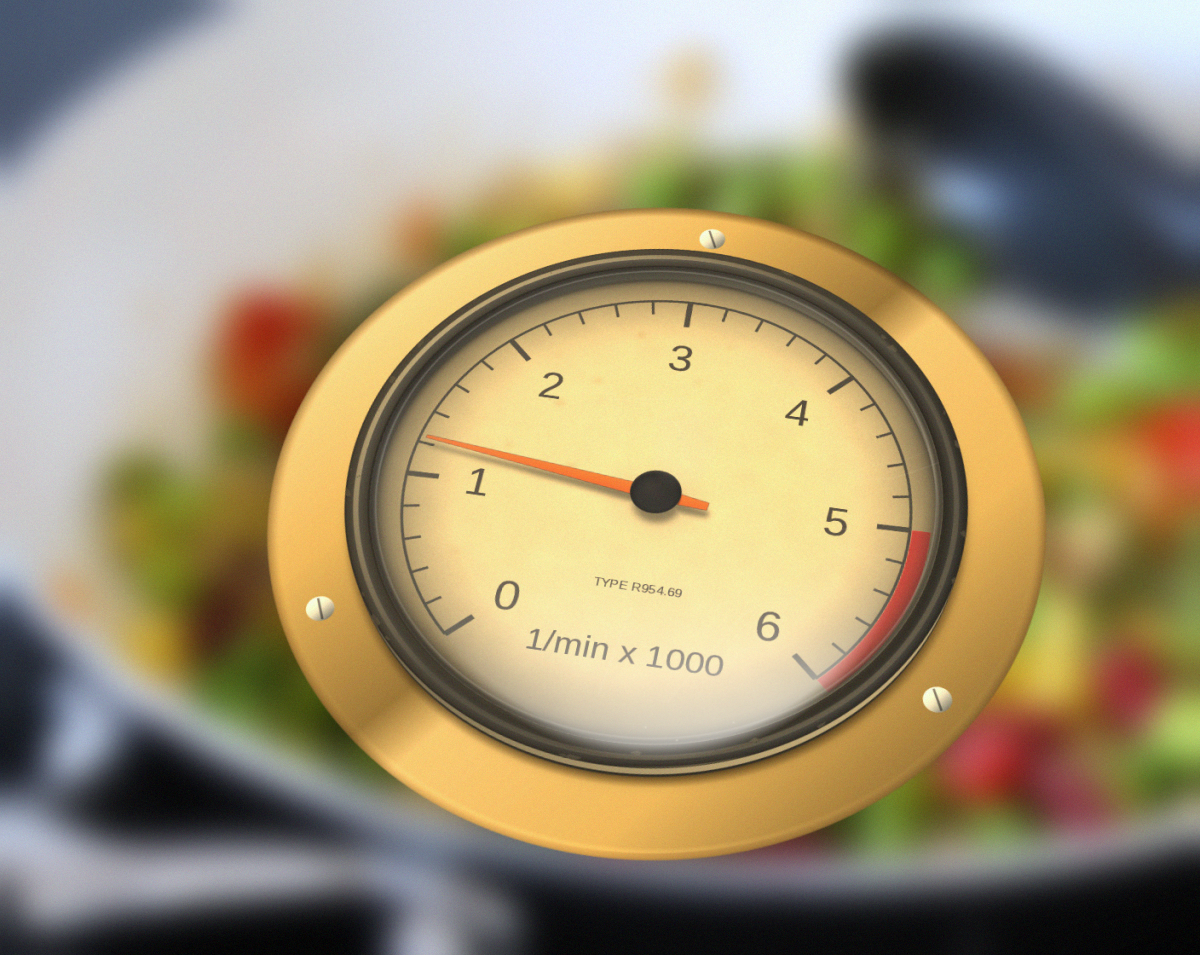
1200
